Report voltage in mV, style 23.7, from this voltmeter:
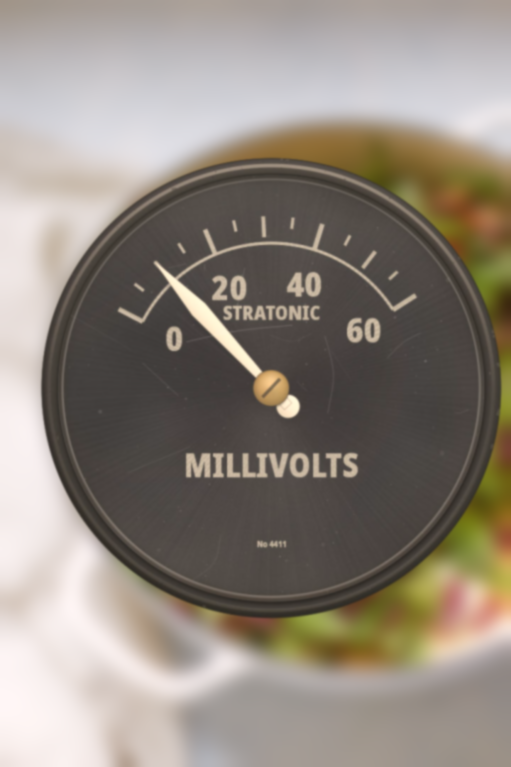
10
